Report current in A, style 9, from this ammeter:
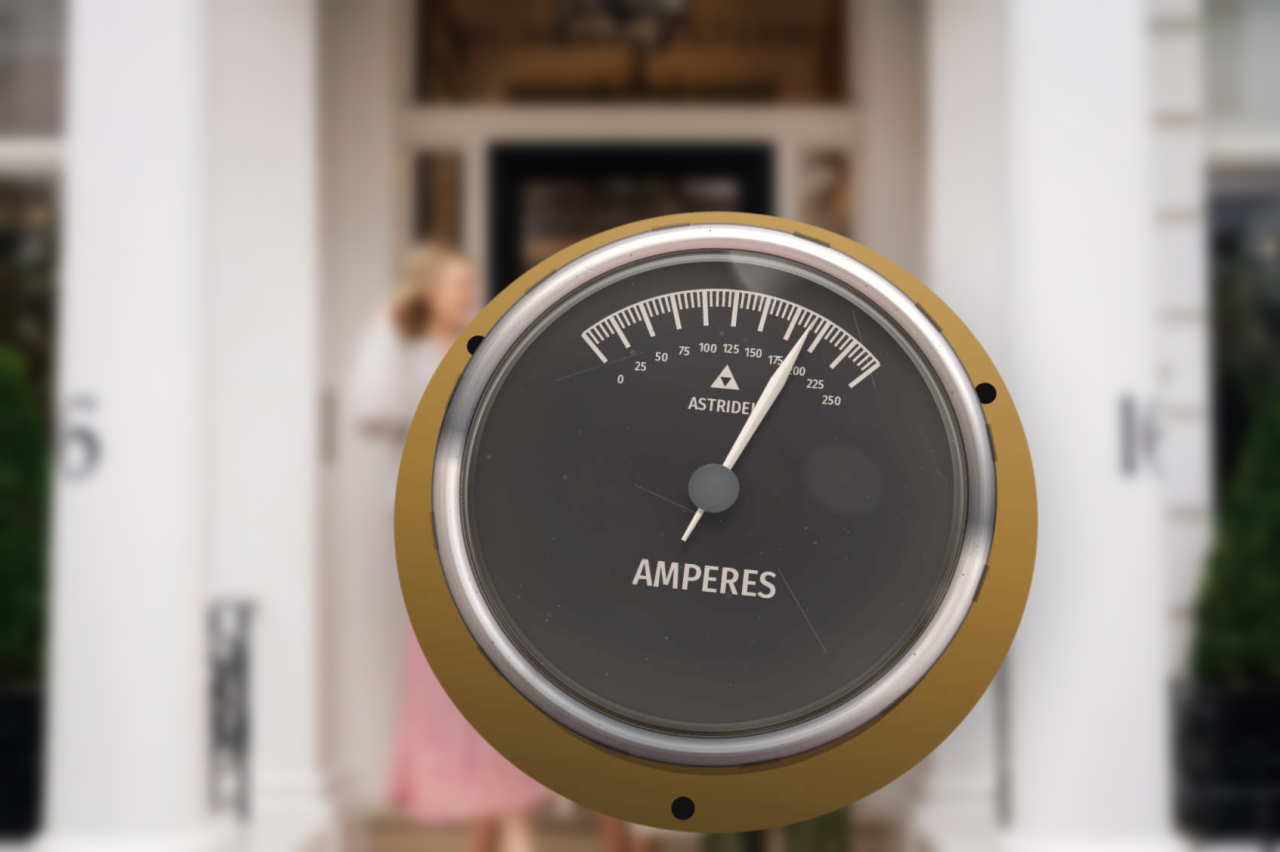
190
